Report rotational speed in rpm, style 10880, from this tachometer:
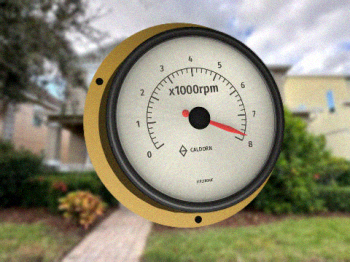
7800
